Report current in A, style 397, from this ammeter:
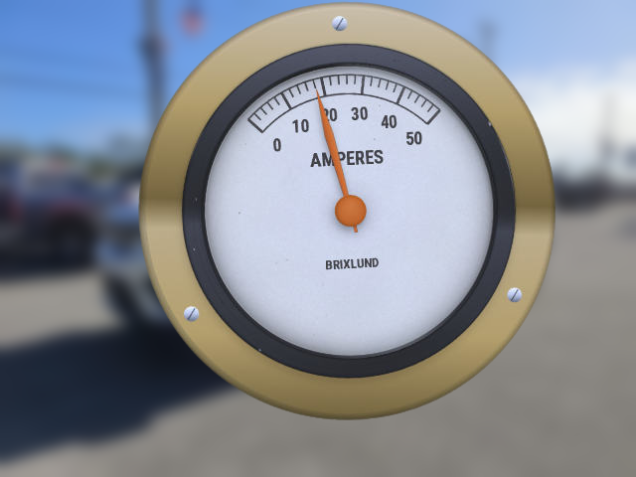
18
